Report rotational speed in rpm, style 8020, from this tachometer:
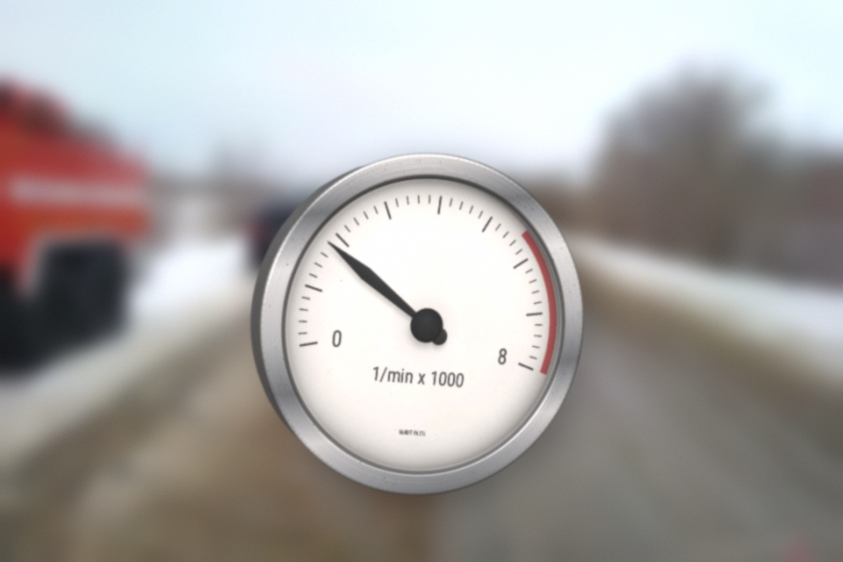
1800
